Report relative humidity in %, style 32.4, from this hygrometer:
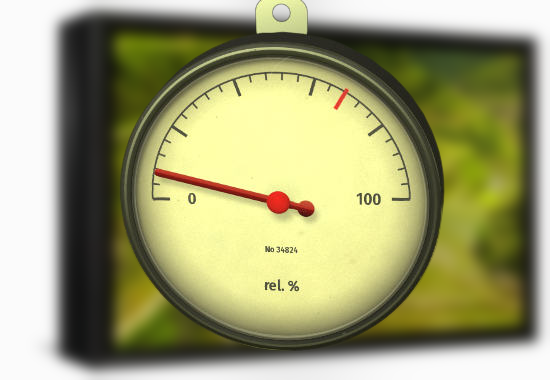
8
